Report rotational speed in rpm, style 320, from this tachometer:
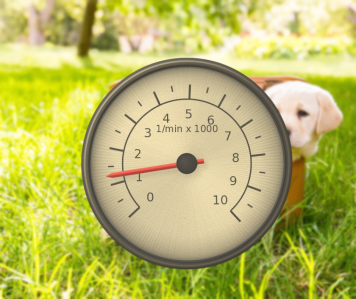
1250
